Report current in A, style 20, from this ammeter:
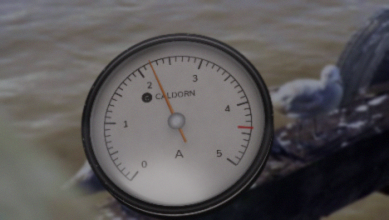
2.2
